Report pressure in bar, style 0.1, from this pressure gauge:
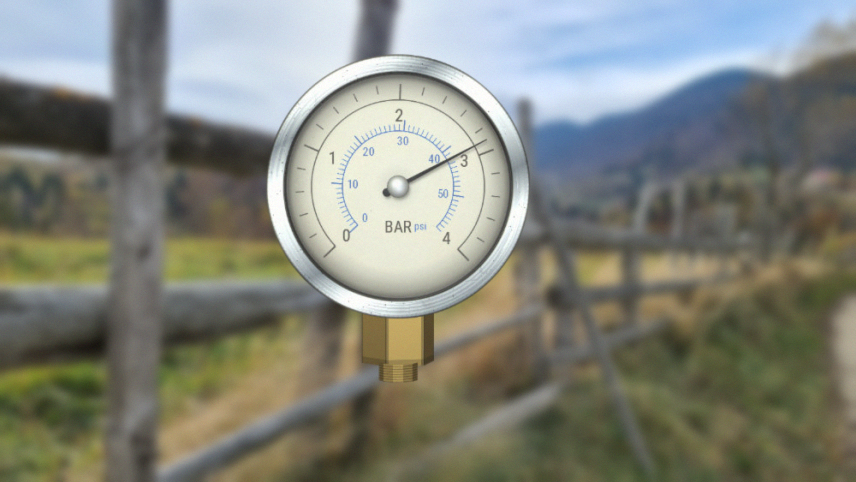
2.9
